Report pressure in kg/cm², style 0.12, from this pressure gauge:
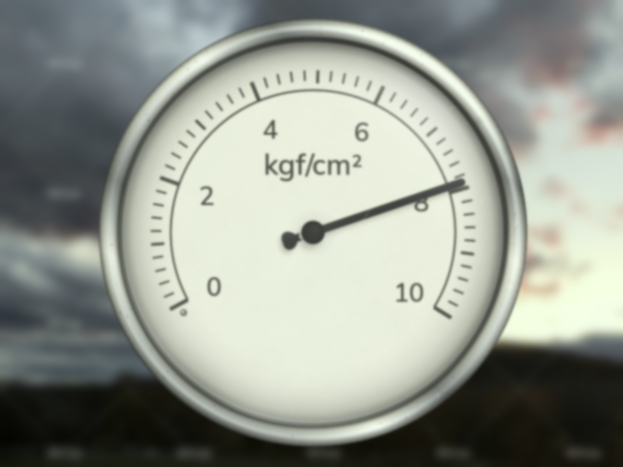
7.9
